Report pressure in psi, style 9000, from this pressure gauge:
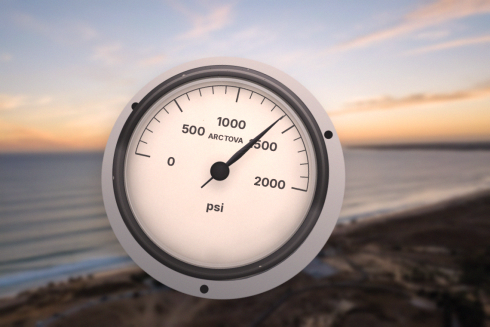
1400
